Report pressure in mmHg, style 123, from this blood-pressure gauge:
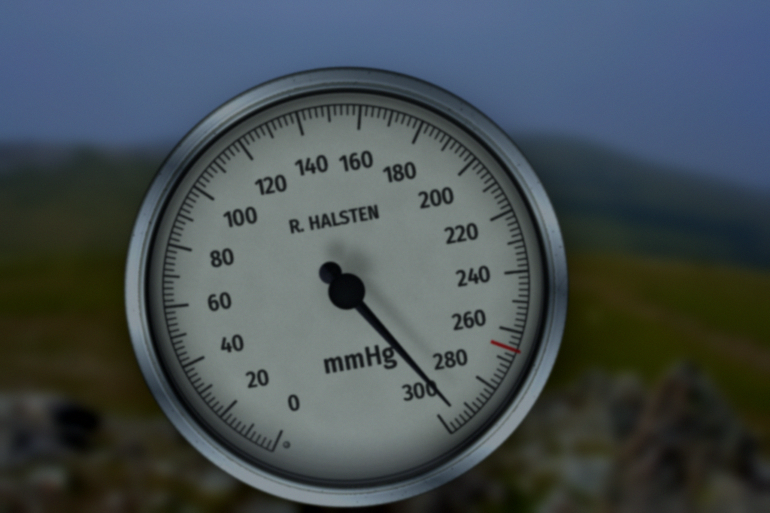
294
